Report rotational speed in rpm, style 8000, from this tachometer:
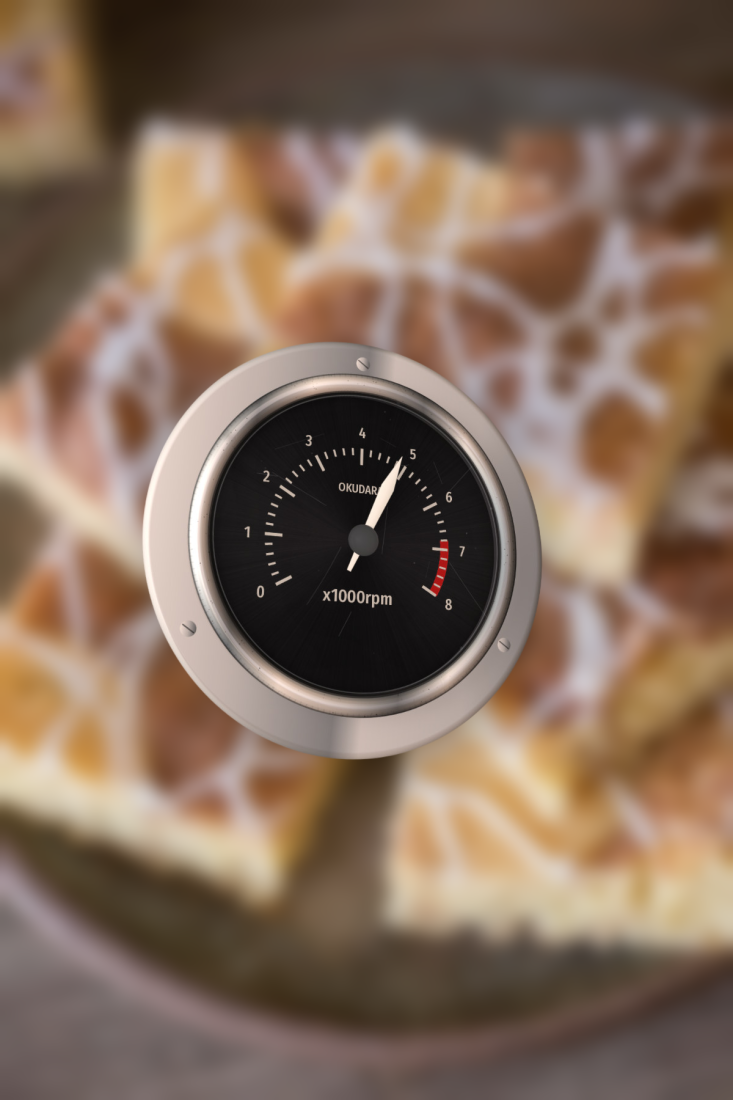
4800
